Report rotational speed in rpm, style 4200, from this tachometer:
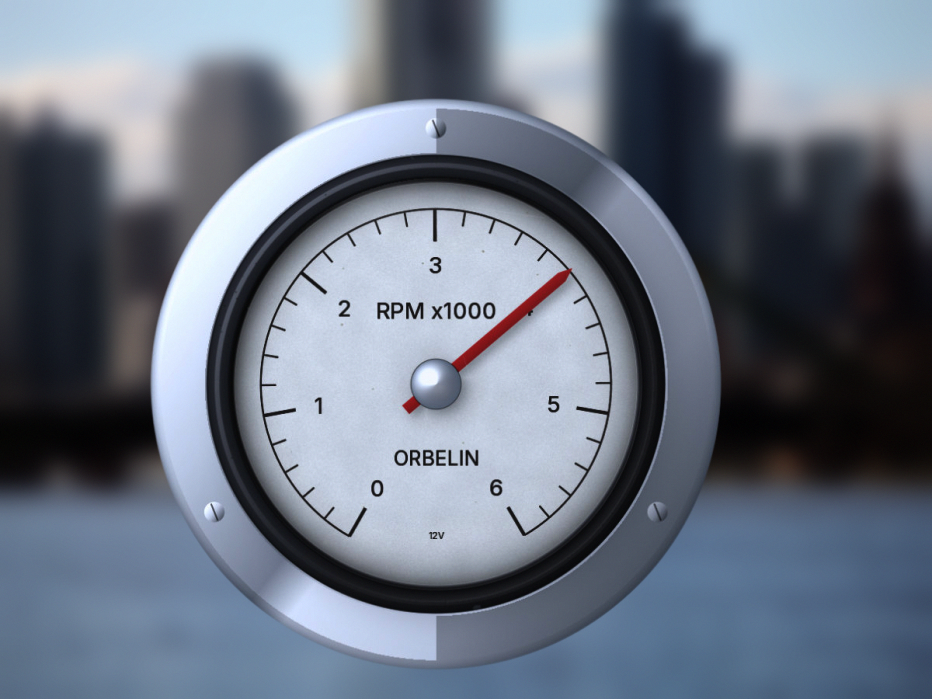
4000
